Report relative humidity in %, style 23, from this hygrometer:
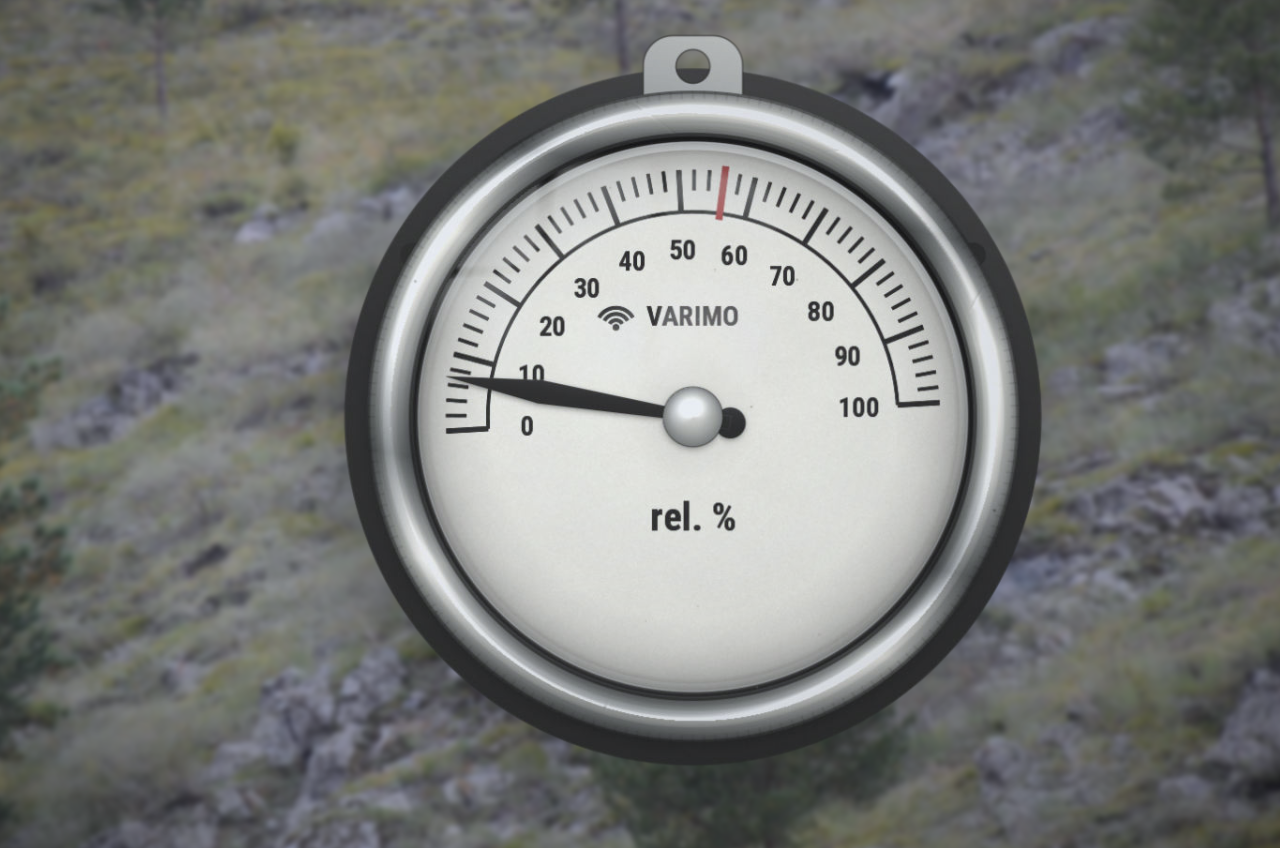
7
